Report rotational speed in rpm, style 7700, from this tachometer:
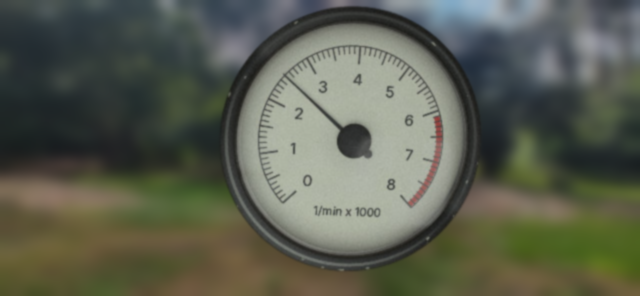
2500
